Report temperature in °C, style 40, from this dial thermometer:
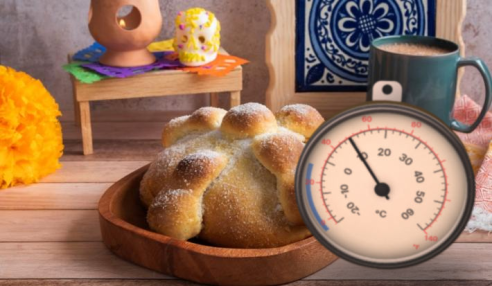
10
